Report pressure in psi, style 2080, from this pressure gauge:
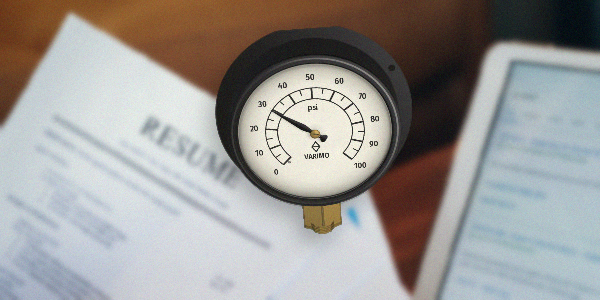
30
